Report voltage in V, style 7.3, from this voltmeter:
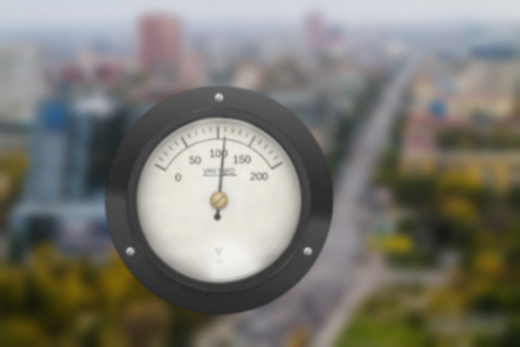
110
